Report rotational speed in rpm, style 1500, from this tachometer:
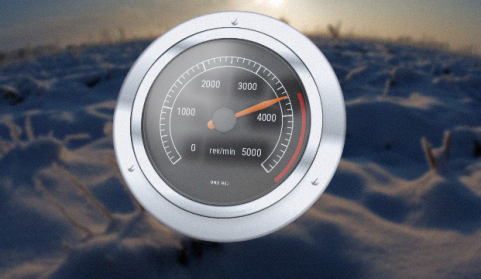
3700
